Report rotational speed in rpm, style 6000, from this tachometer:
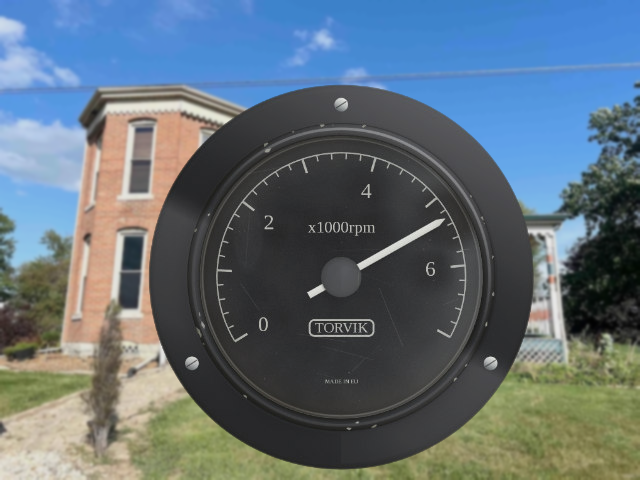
5300
